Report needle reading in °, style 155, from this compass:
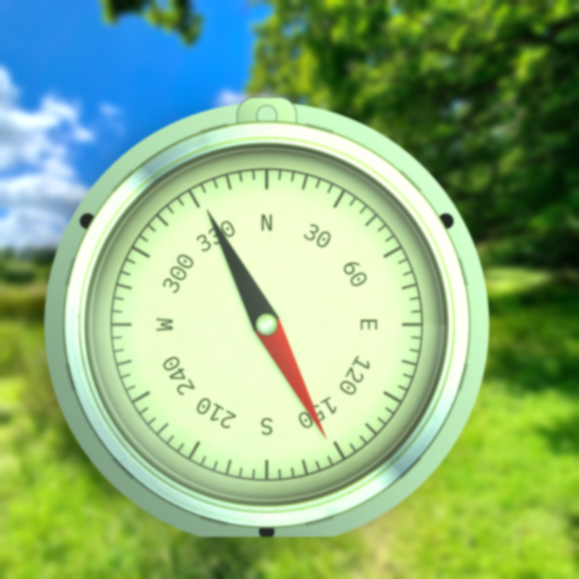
152.5
